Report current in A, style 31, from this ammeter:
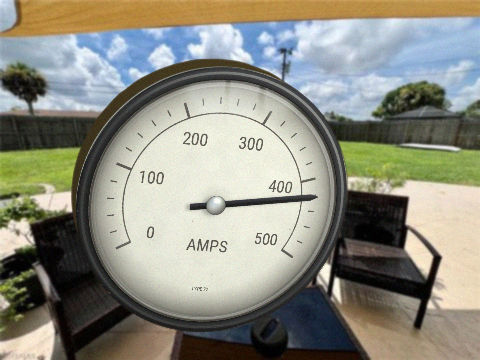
420
